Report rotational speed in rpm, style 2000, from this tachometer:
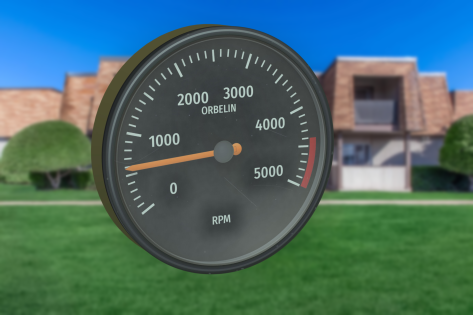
600
